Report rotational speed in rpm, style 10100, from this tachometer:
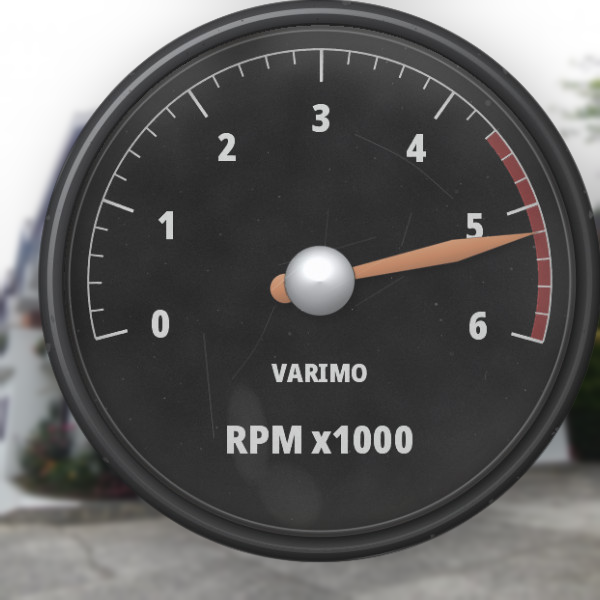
5200
